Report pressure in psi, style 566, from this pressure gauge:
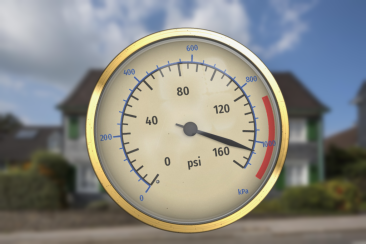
150
